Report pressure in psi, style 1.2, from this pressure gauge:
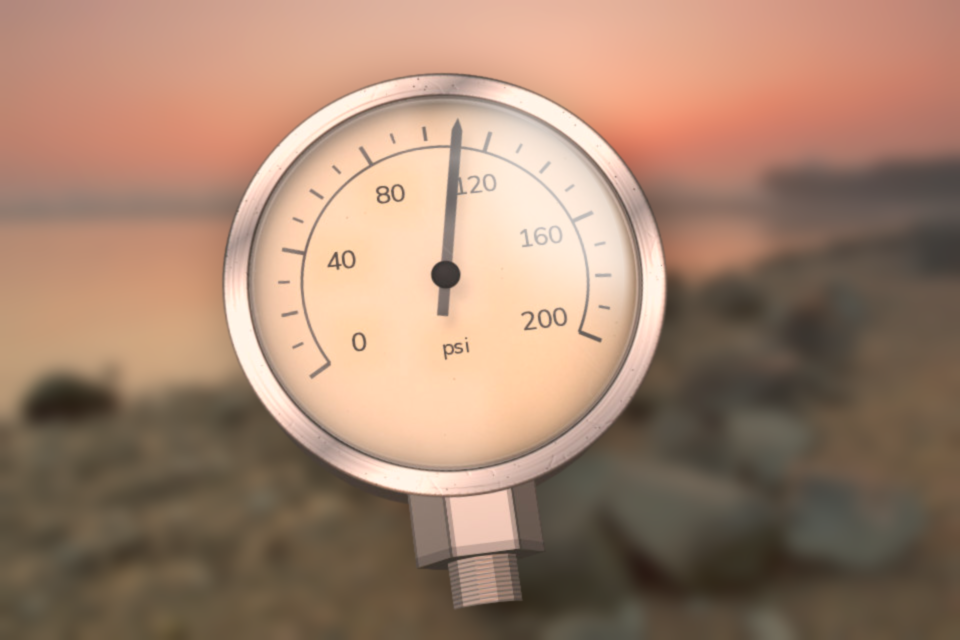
110
